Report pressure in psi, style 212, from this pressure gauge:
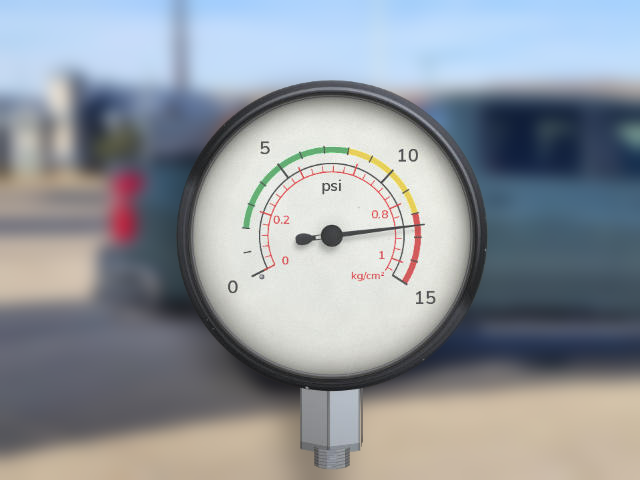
12.5
